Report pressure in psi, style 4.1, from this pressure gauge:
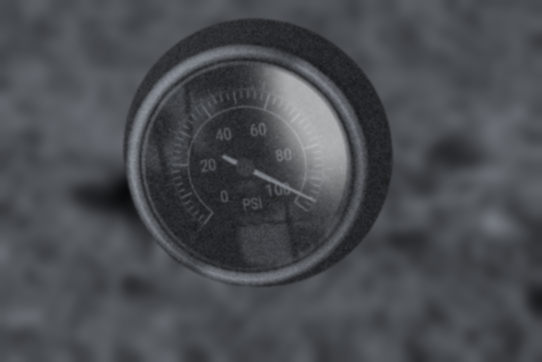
96
